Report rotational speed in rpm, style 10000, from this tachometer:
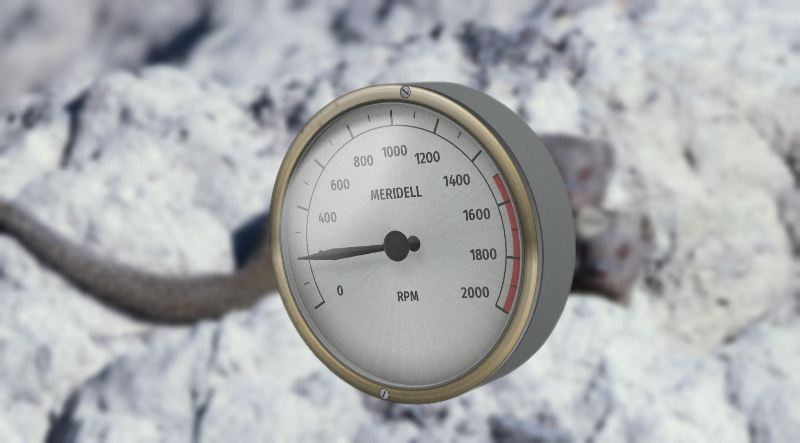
200
